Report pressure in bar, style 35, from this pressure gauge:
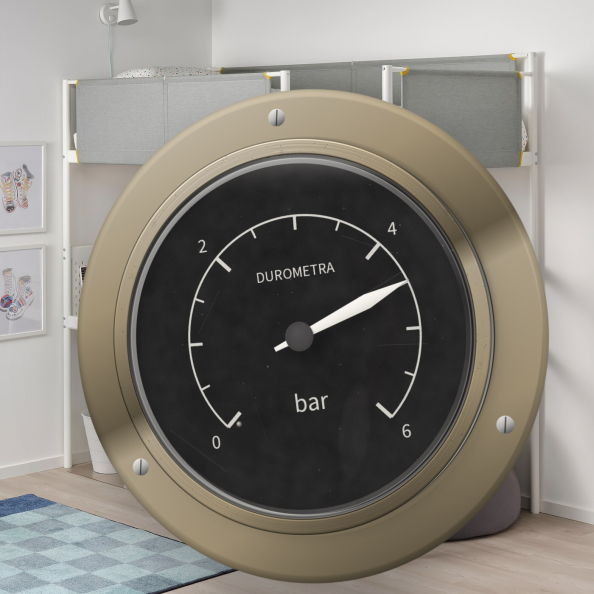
4.5
